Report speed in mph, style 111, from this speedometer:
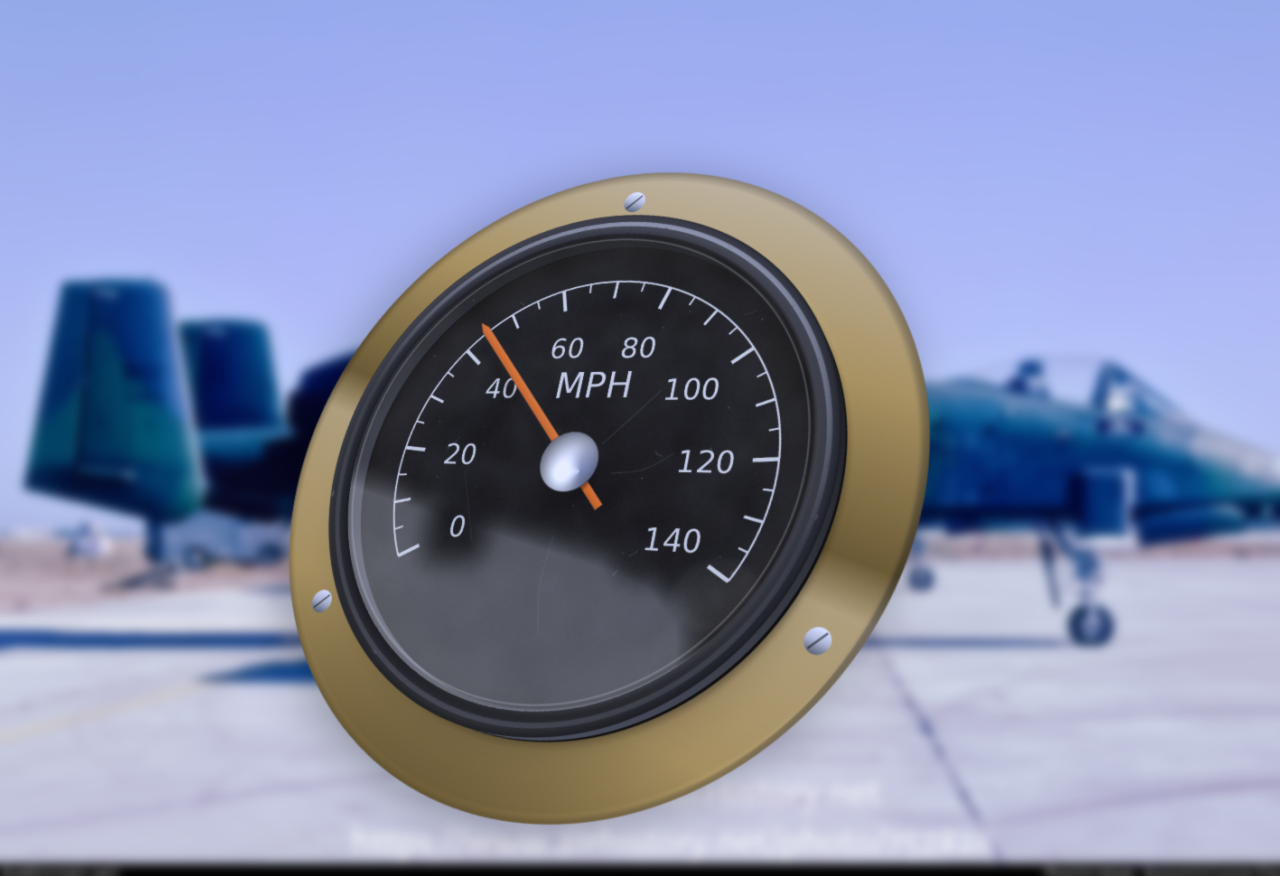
45
